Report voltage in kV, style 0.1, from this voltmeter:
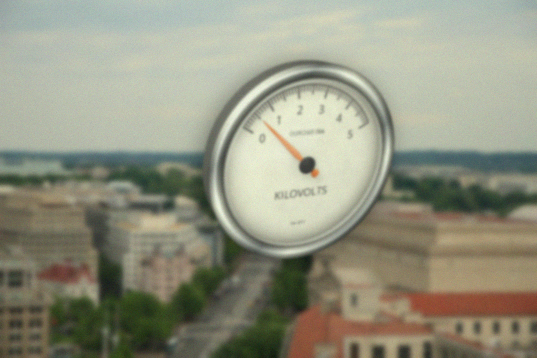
0.5
